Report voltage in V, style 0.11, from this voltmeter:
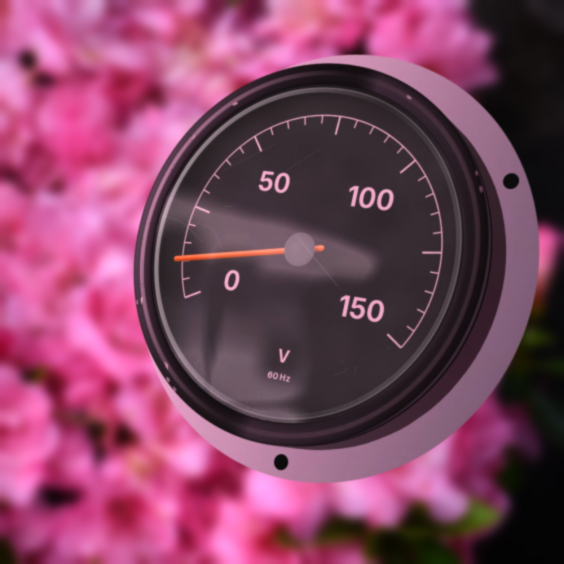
10
